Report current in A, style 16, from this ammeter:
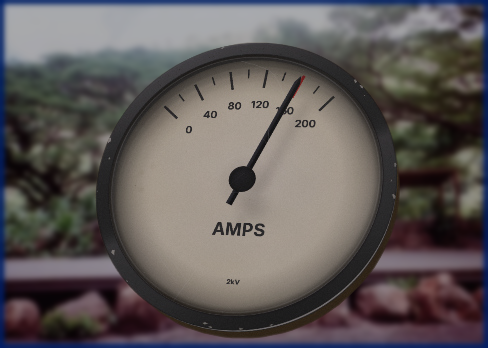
160
